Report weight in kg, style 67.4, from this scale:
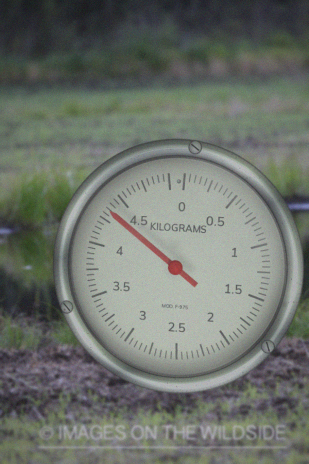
4.35
